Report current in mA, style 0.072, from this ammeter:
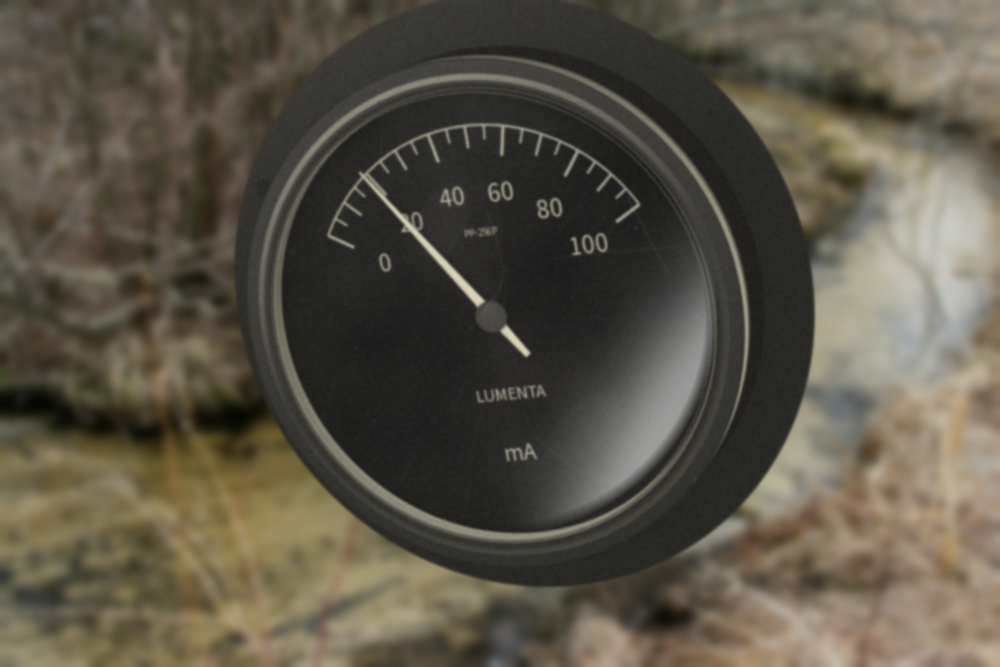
20
